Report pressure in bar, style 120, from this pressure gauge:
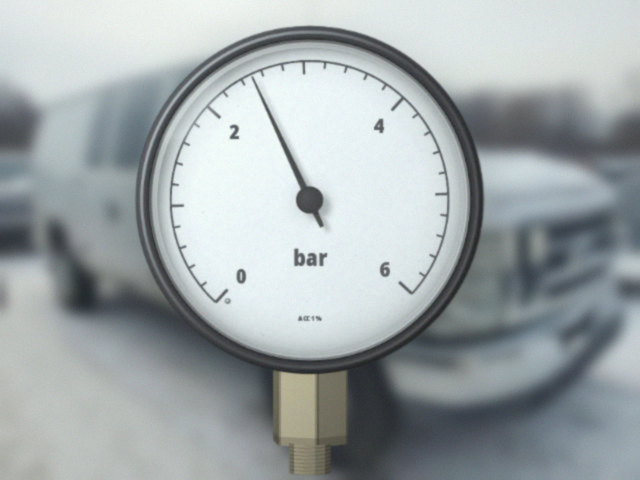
2.5
